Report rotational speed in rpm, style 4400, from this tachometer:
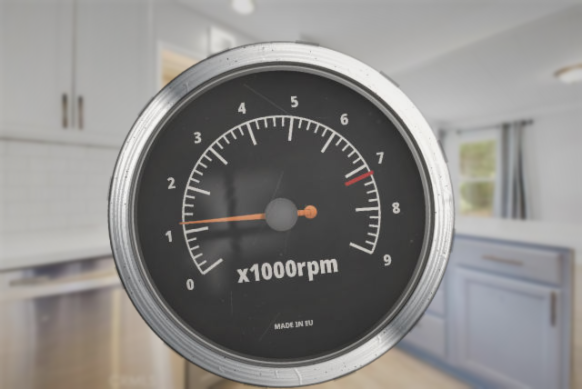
1200
